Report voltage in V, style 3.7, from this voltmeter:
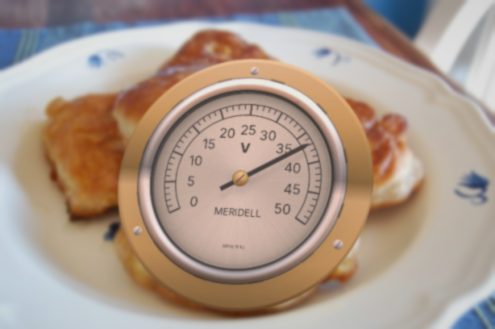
37
